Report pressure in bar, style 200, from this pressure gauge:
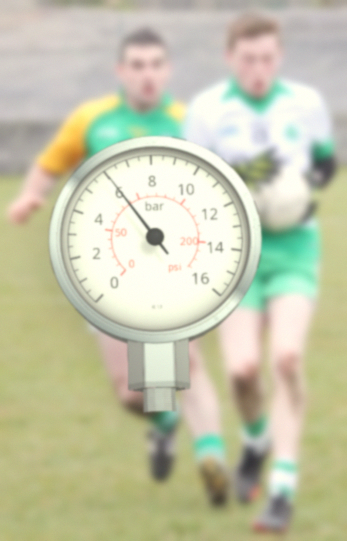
6
